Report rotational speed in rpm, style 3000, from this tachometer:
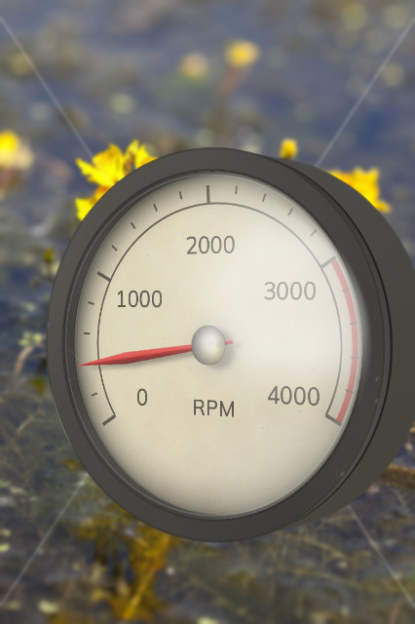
400
